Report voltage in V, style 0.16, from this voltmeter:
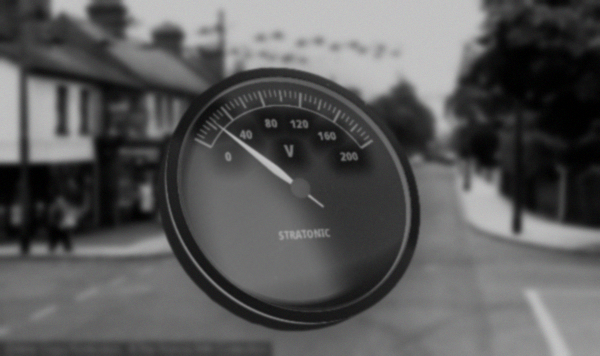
20
